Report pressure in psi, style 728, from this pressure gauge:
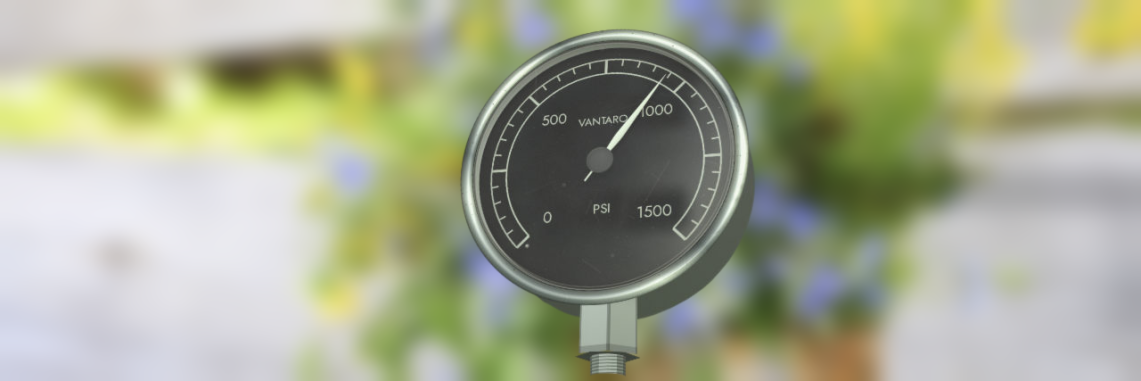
950
